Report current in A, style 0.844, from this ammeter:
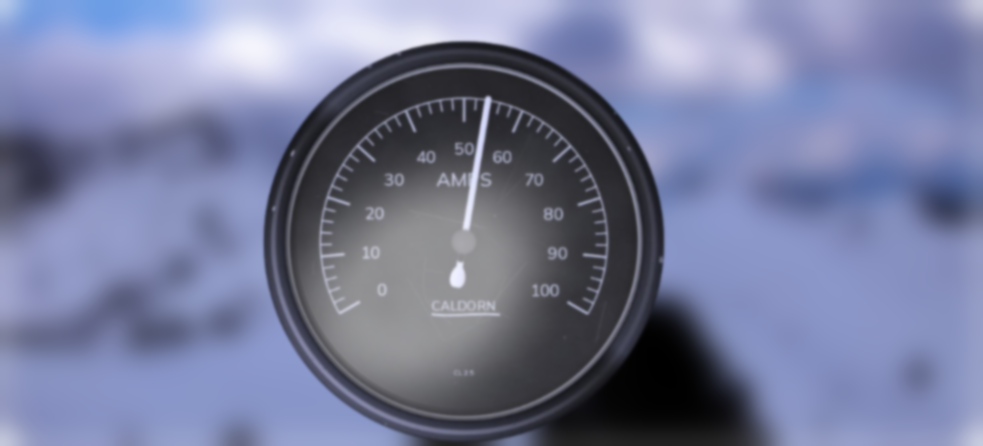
54
